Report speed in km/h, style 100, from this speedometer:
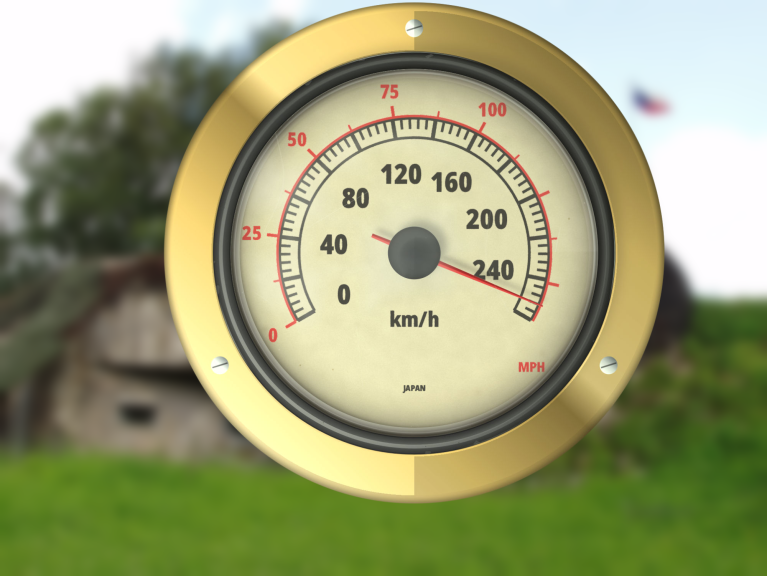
252
